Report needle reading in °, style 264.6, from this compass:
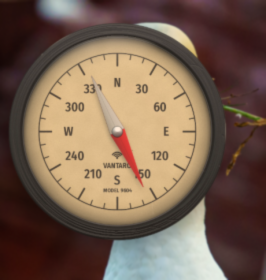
155
